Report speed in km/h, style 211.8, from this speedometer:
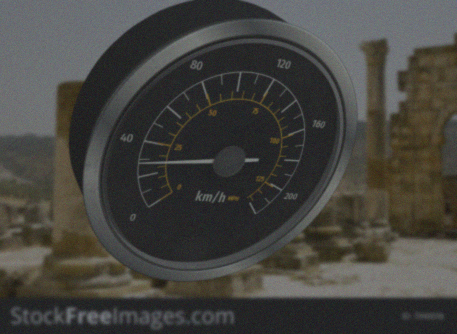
30
